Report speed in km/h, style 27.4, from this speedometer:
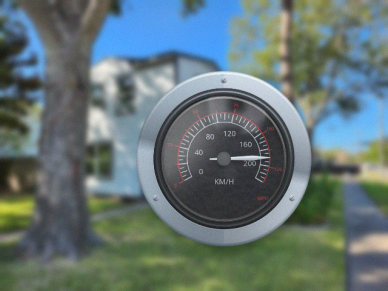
190
